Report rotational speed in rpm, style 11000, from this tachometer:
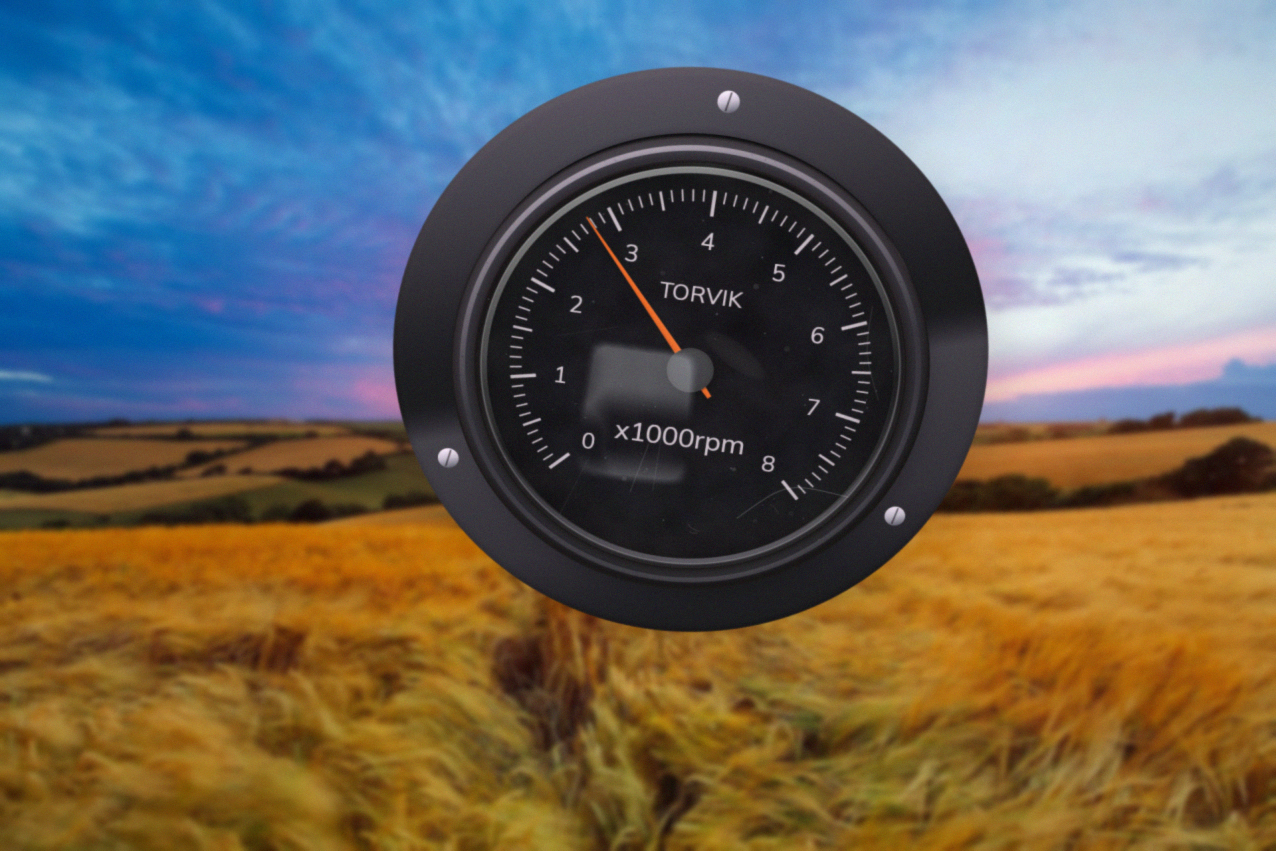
2800
